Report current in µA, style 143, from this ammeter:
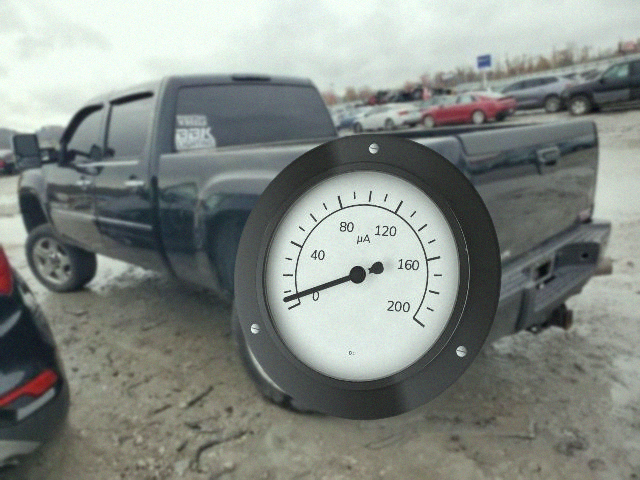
5
